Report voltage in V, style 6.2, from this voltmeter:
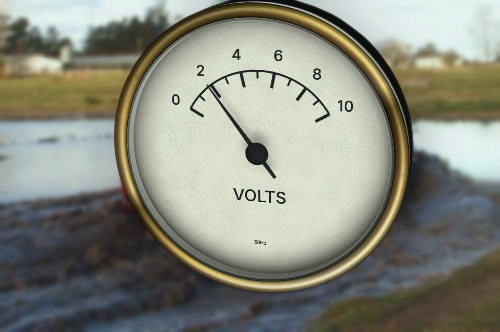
2
